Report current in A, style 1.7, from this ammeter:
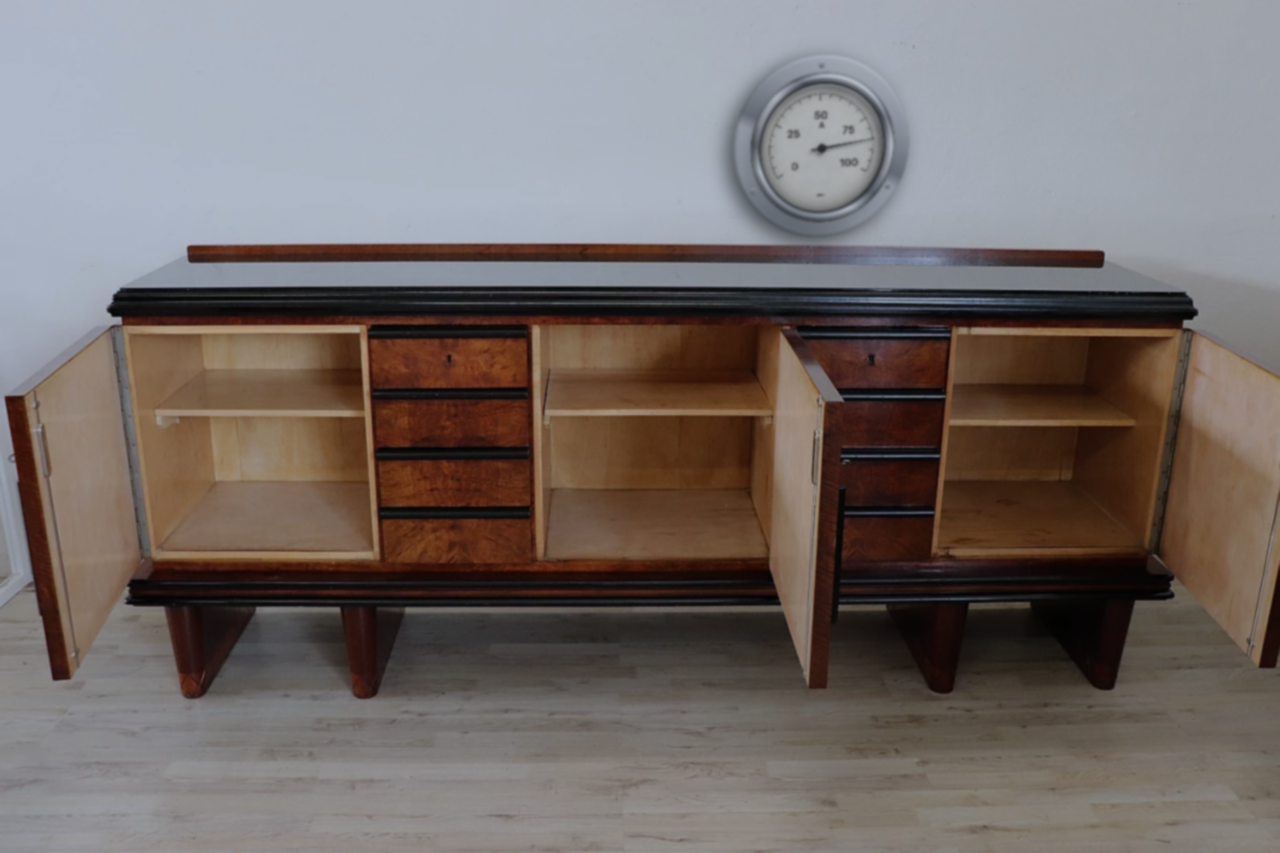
85
